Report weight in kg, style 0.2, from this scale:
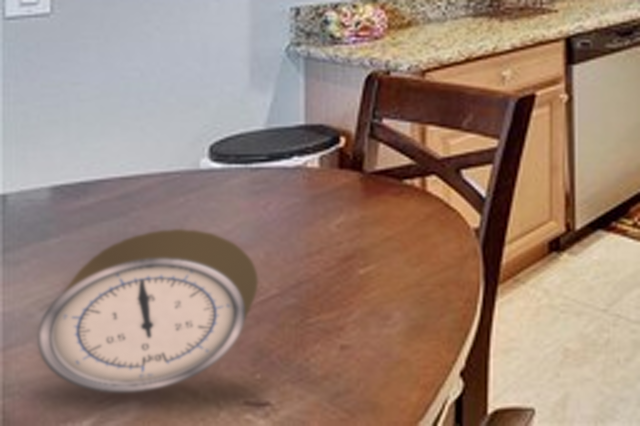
1.5
